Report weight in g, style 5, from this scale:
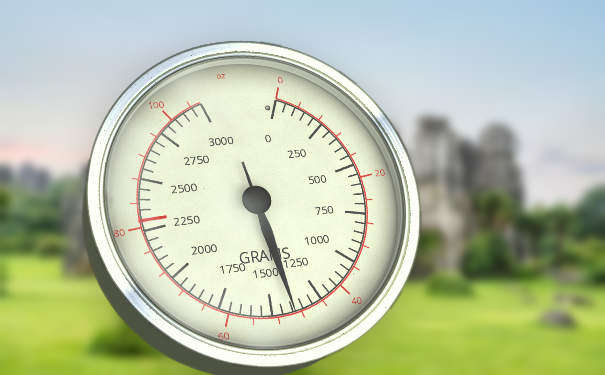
1400
